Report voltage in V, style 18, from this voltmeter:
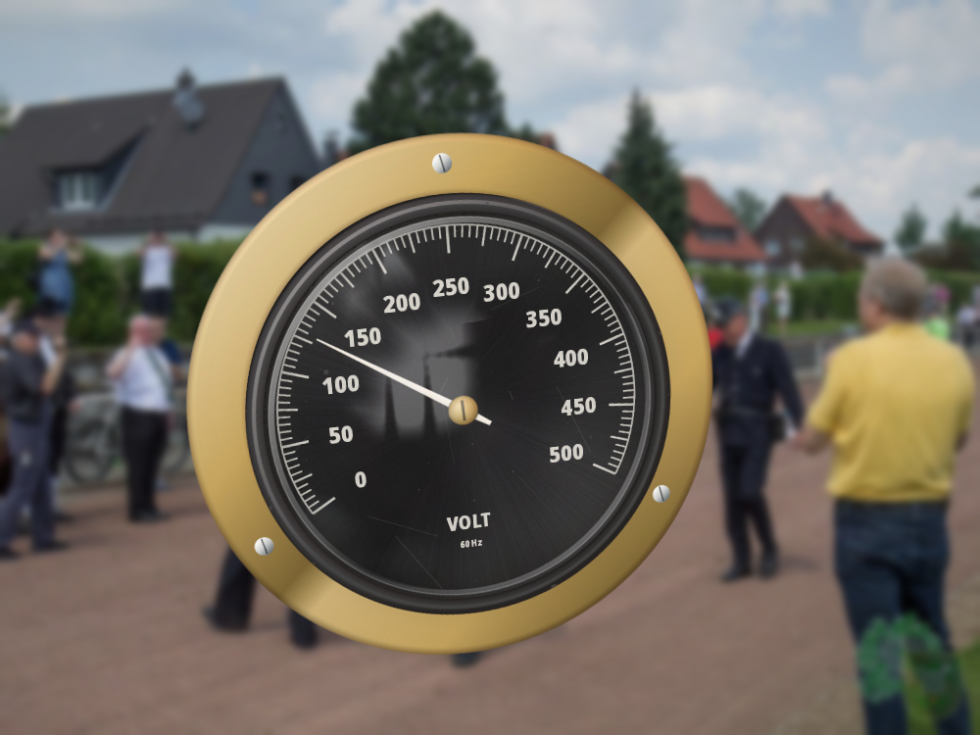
130
